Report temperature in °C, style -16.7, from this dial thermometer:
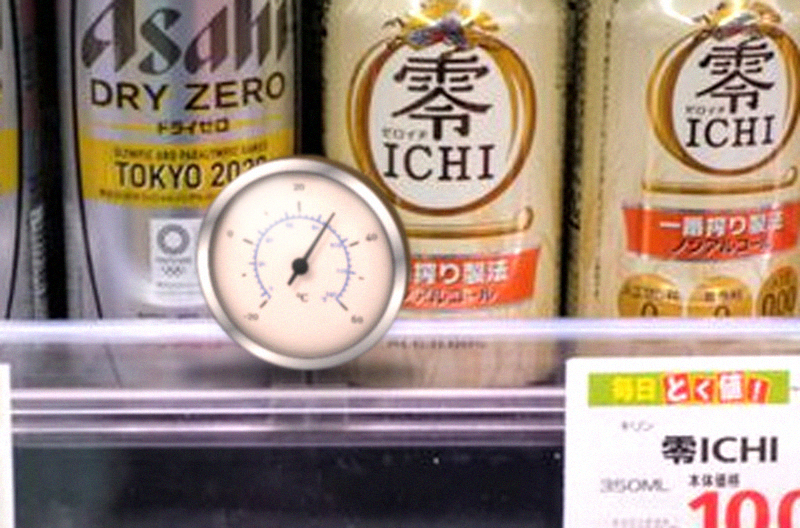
30
